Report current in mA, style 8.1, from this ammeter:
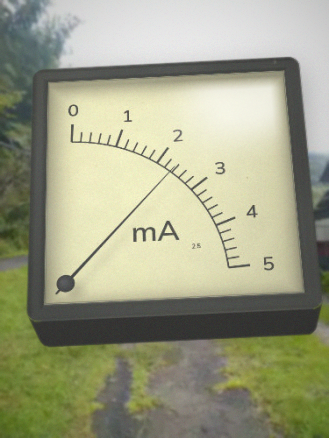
2.4
